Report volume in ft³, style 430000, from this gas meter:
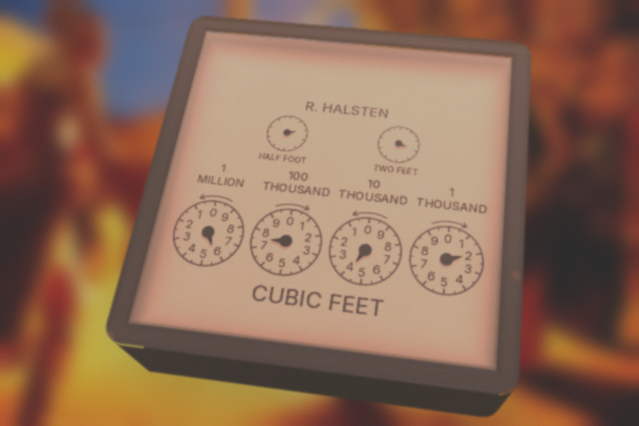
574200
